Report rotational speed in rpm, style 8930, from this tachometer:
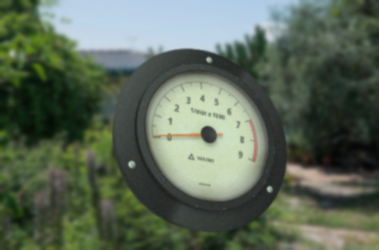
0
